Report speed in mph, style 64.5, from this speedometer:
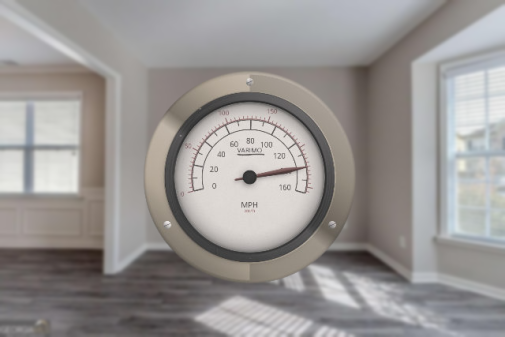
140
